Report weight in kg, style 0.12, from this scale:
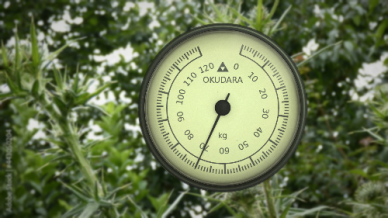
70
